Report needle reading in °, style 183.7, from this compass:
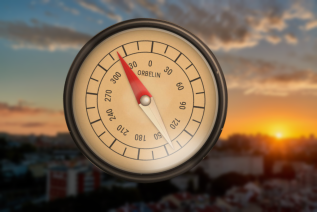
322.5
